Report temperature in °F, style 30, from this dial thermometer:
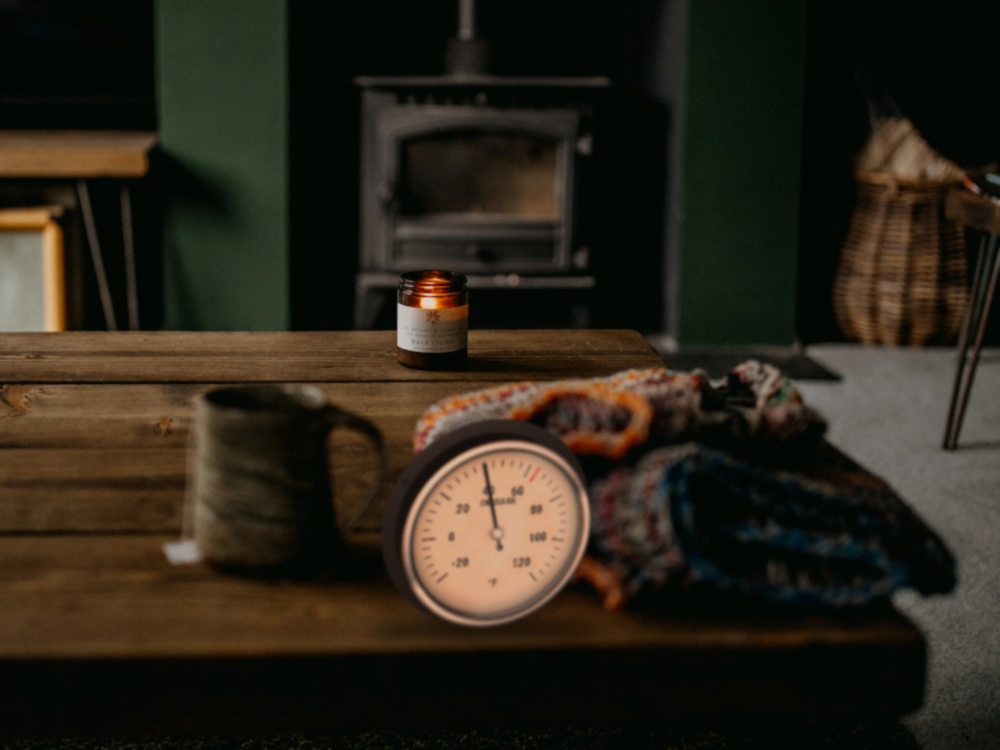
40
